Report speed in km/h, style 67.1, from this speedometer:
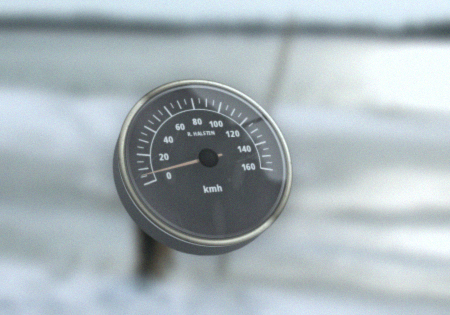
5
